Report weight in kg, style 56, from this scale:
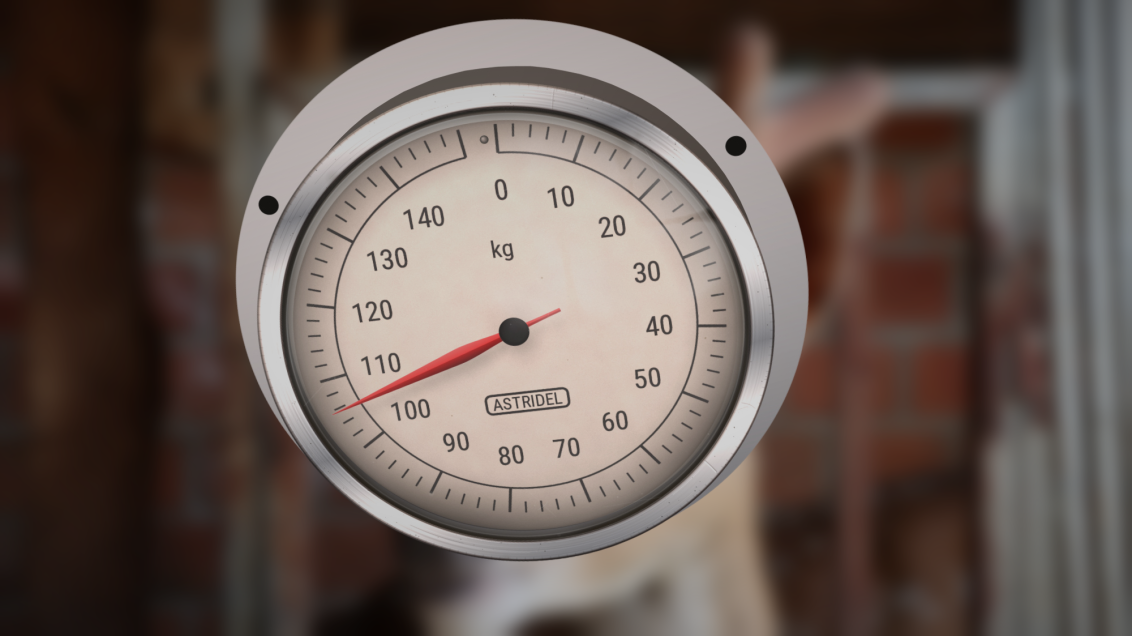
106
